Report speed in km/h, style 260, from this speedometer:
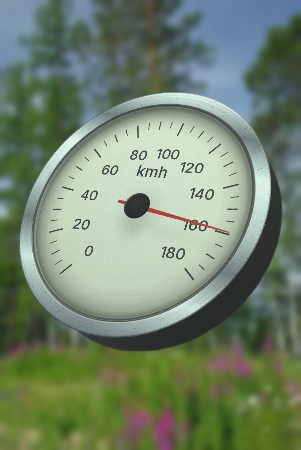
160
